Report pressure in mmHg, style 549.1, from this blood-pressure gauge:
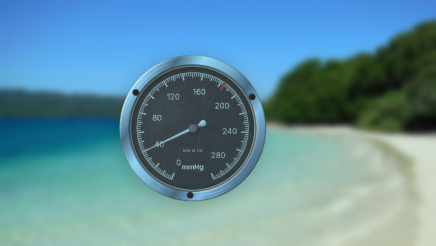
40
